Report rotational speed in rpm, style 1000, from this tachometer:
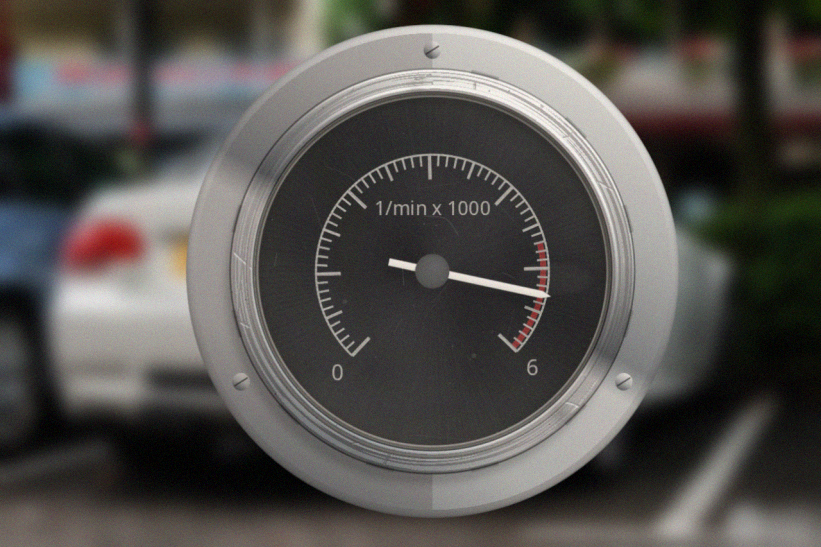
5300
